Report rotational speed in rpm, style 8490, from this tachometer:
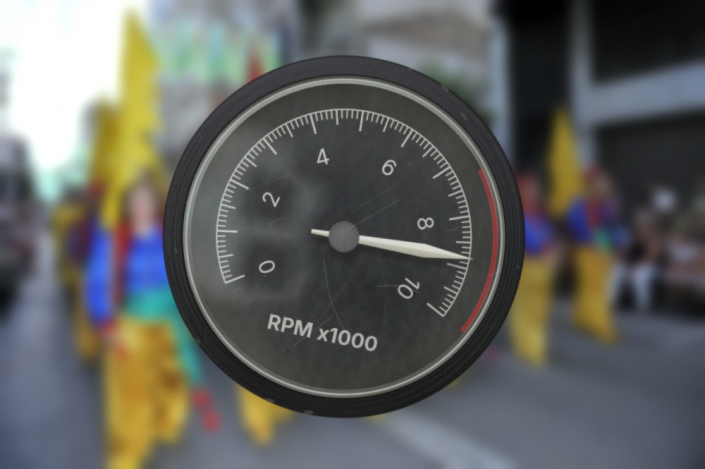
8800
